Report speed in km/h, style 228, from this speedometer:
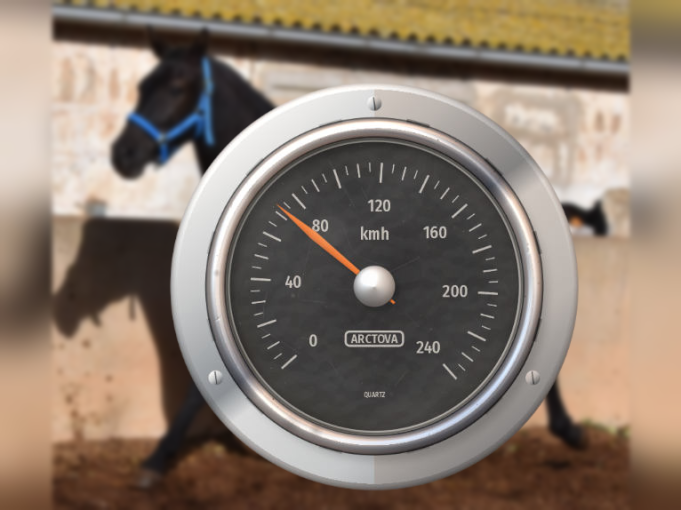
72.5
